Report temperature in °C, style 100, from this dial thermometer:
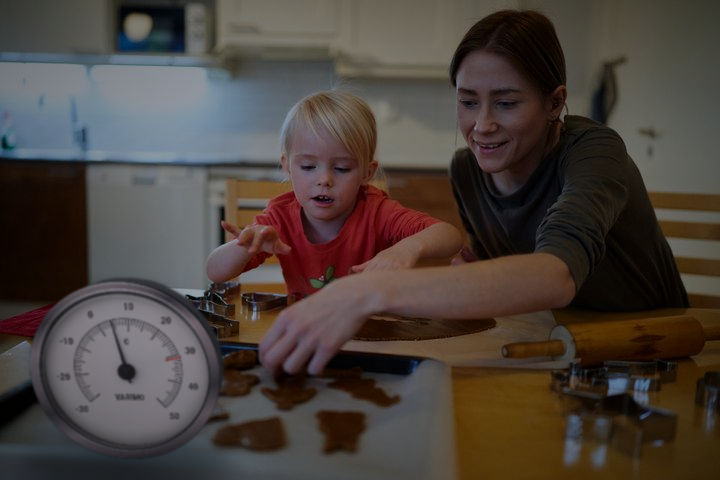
5
